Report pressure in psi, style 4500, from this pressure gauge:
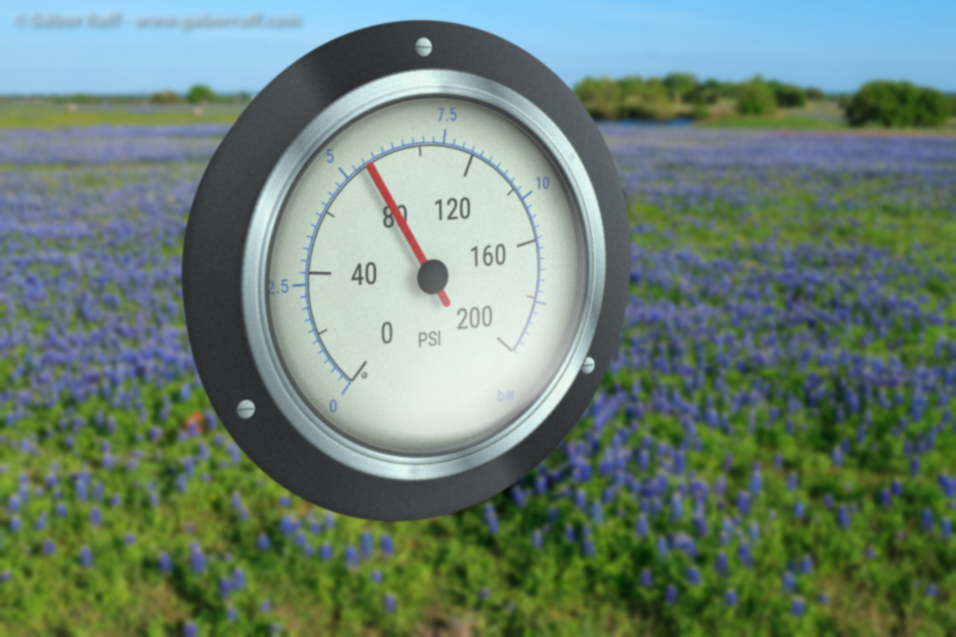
80
